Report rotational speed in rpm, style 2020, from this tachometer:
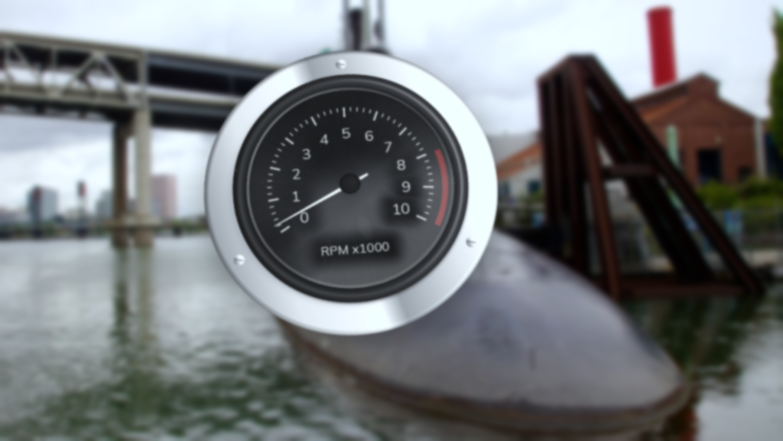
200
